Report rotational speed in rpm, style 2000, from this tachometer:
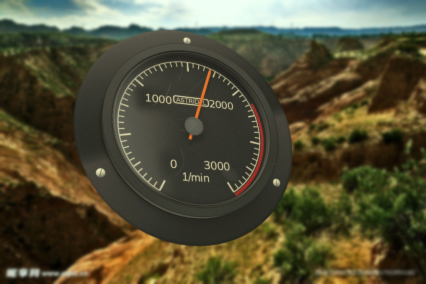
1700
